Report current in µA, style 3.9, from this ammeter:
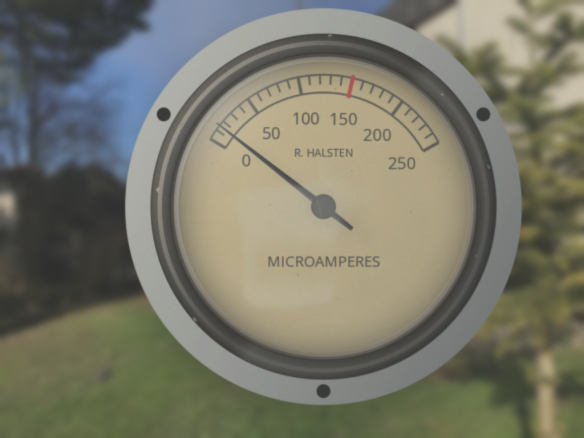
15
